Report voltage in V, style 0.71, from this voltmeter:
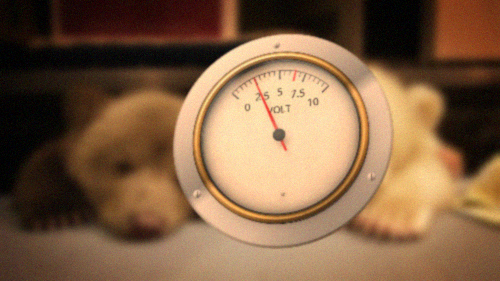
2.5
